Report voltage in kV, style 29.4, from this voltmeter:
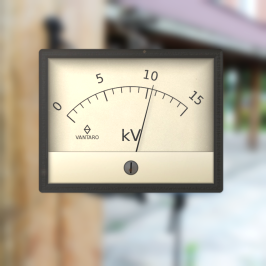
10.5
